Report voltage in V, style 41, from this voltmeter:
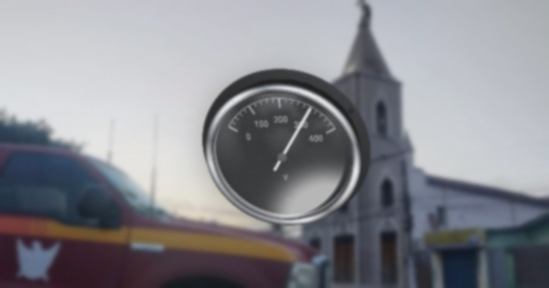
300
